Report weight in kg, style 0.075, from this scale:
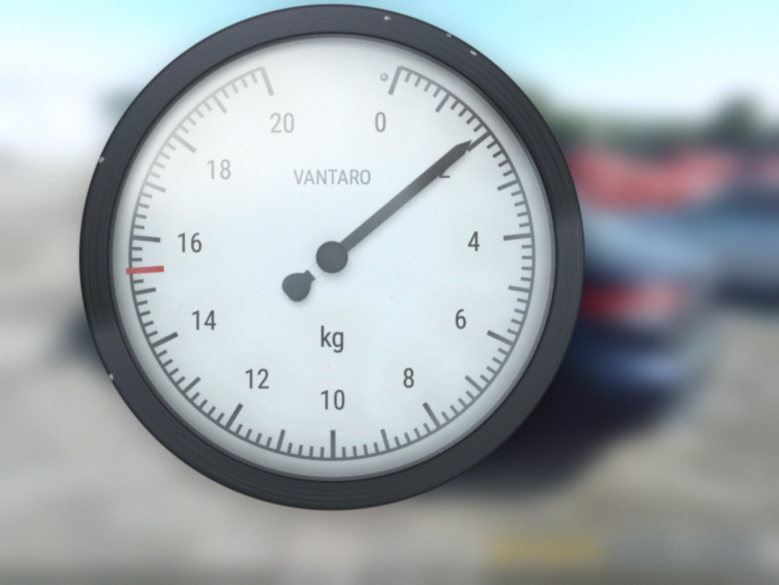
1.9
